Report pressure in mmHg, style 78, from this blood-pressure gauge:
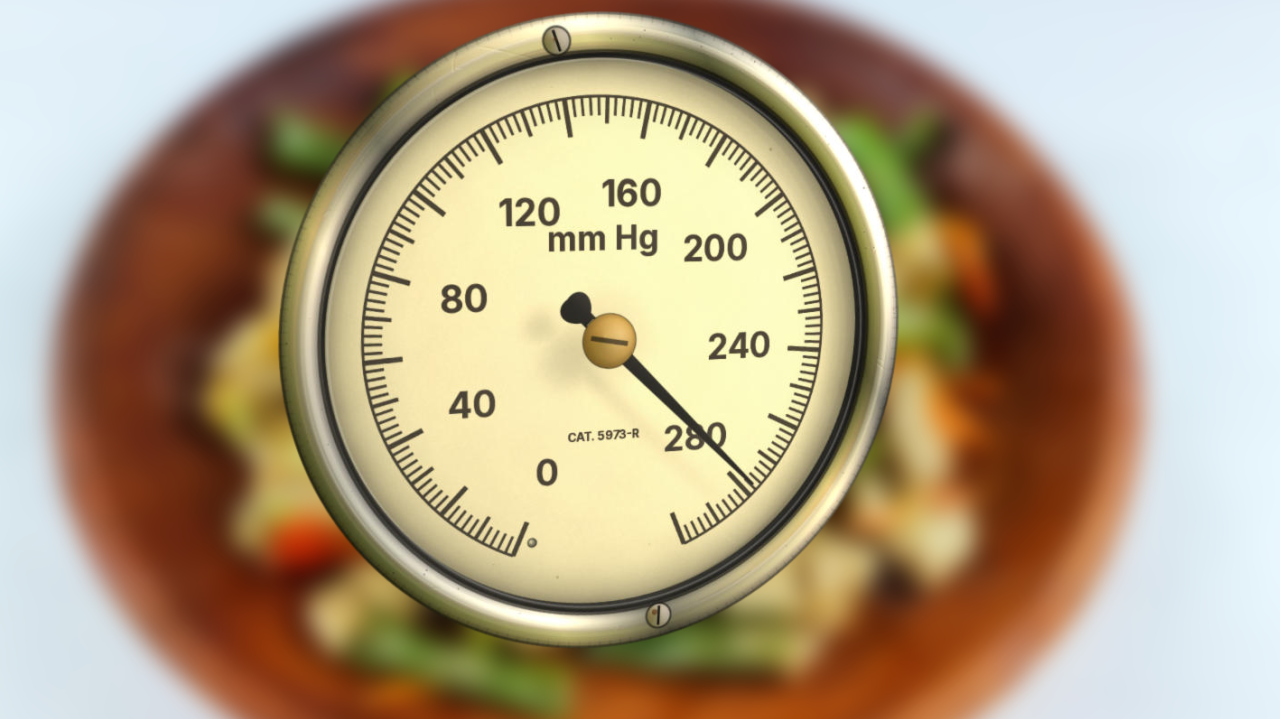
278
